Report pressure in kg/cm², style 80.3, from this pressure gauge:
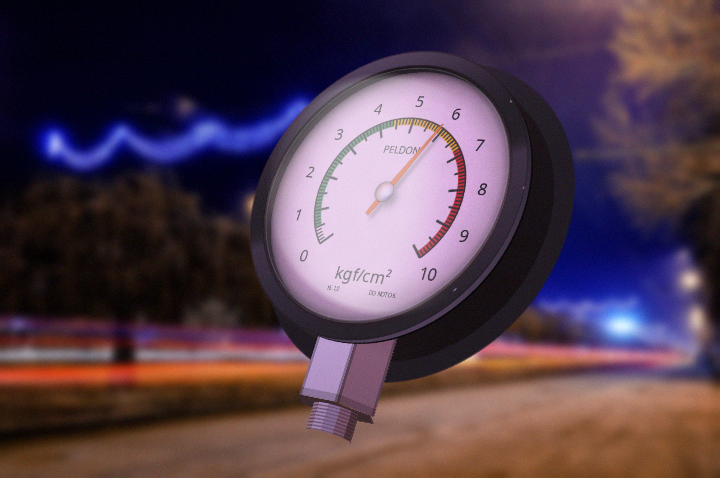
6
